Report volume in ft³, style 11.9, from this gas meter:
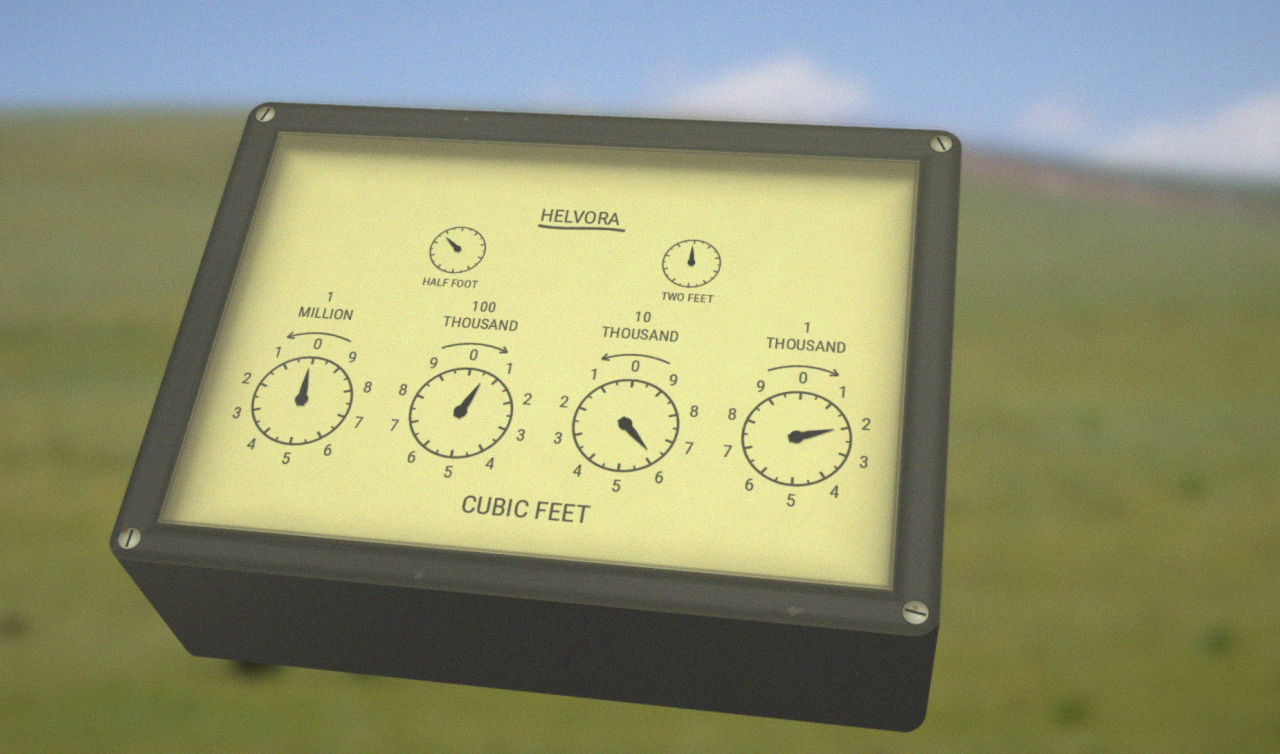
6200
